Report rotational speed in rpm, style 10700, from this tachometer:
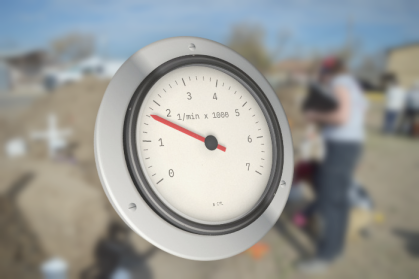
1600
